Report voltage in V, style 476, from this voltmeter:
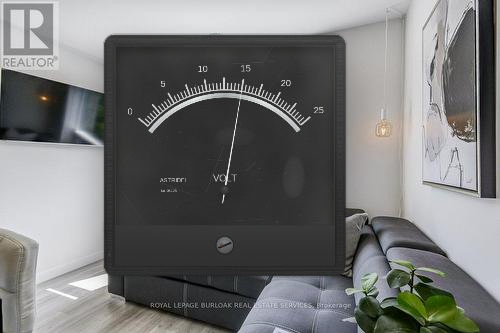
15
